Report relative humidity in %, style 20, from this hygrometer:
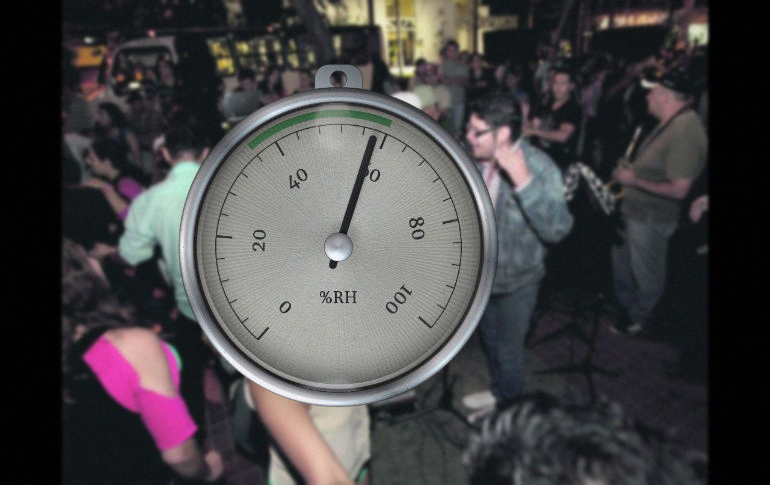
58
